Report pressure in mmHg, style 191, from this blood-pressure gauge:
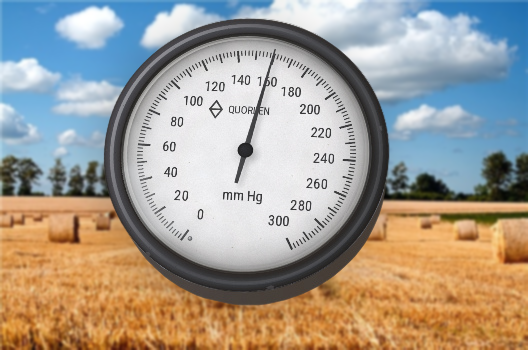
160
